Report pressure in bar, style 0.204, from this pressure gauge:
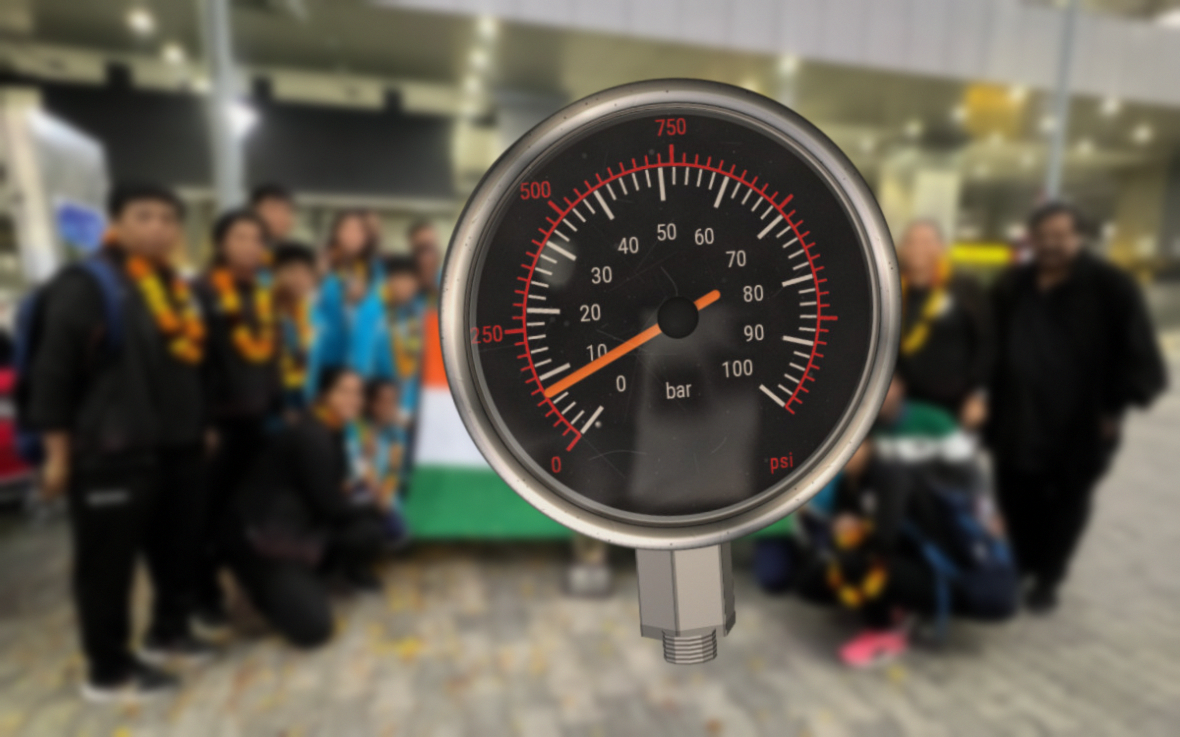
8
